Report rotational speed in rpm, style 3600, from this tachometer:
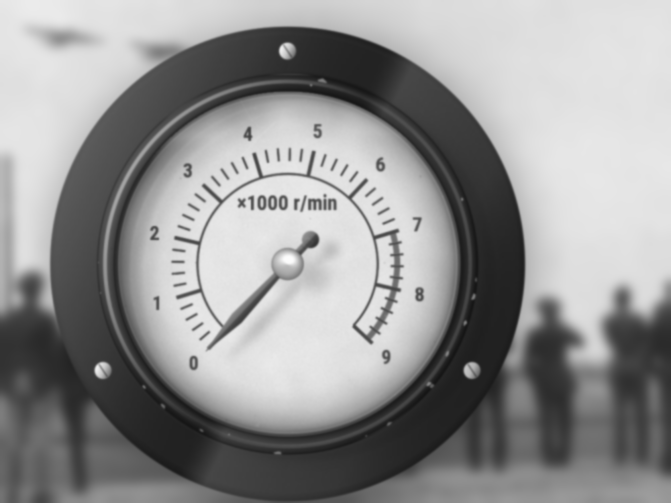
0
